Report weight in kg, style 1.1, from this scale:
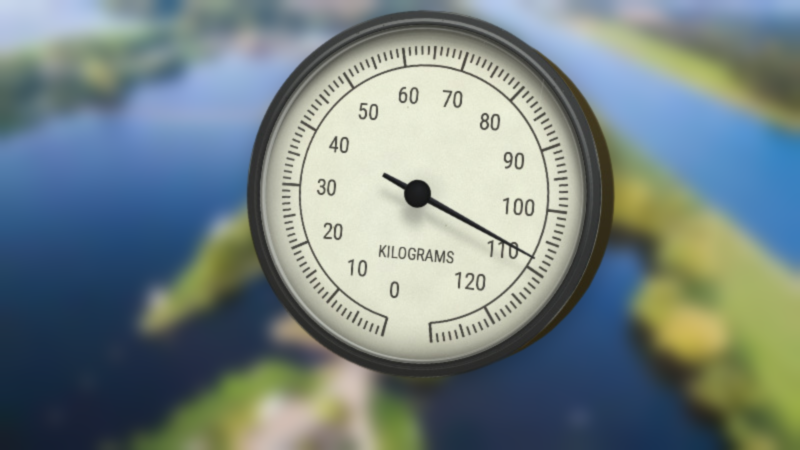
108
